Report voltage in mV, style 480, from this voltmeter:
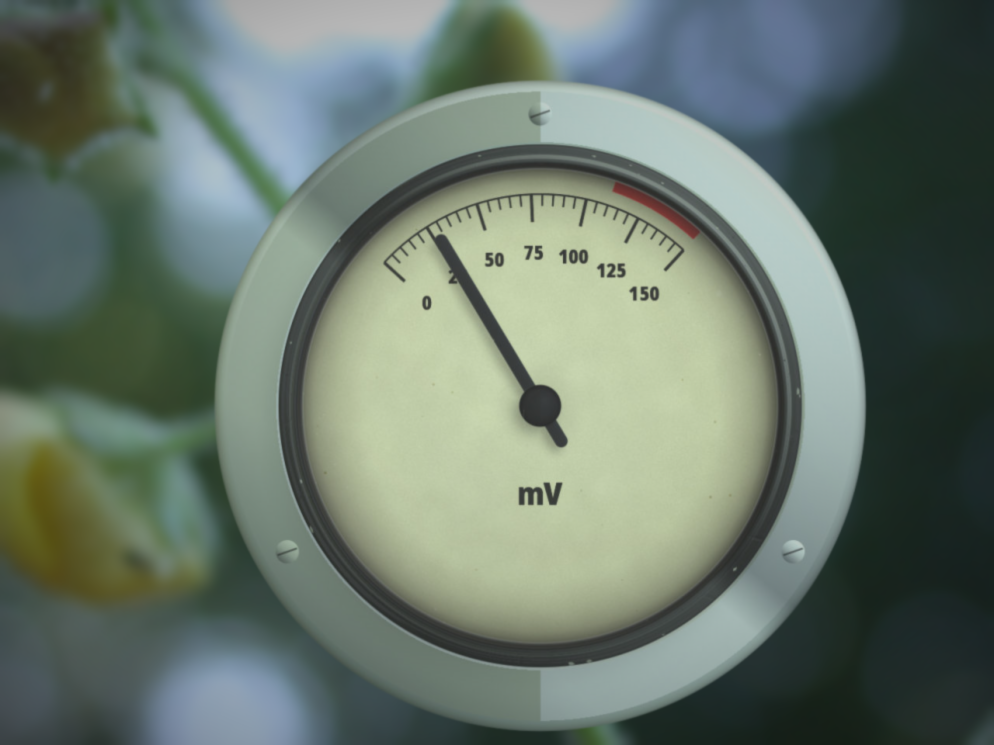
27.5
